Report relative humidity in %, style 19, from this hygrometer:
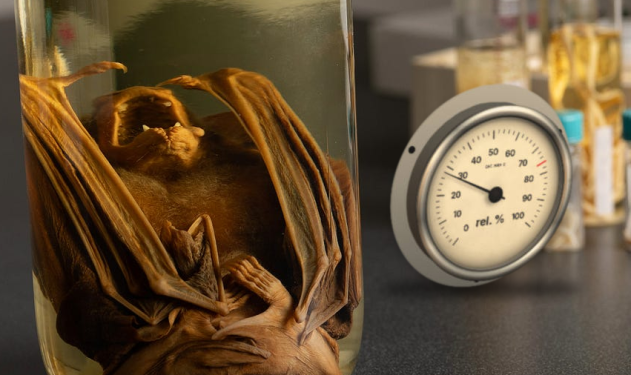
28
